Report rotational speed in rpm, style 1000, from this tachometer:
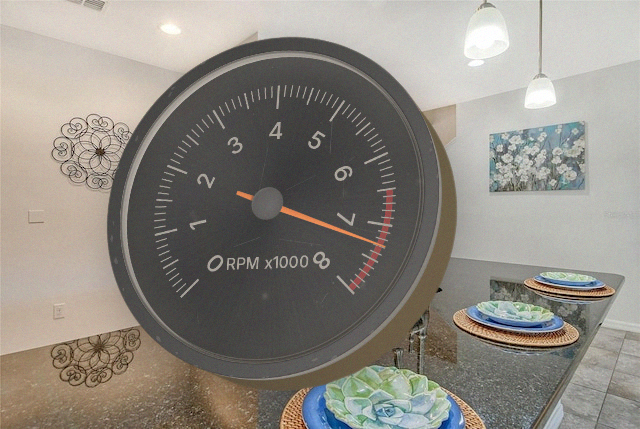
7300
